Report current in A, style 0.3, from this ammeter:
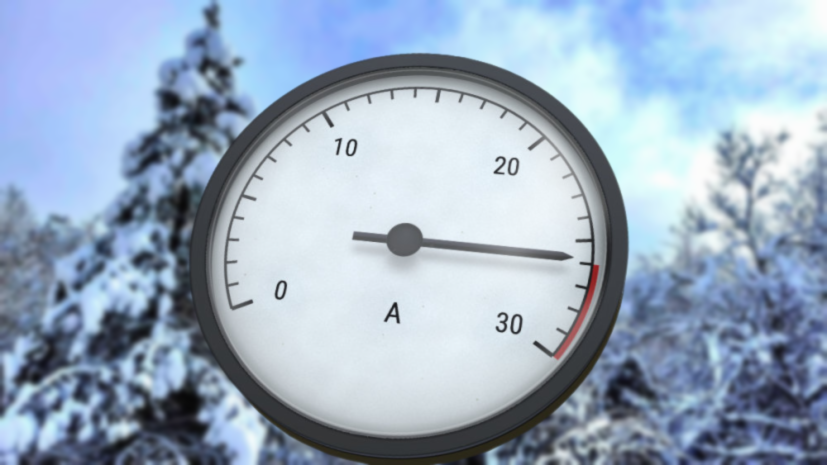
26
